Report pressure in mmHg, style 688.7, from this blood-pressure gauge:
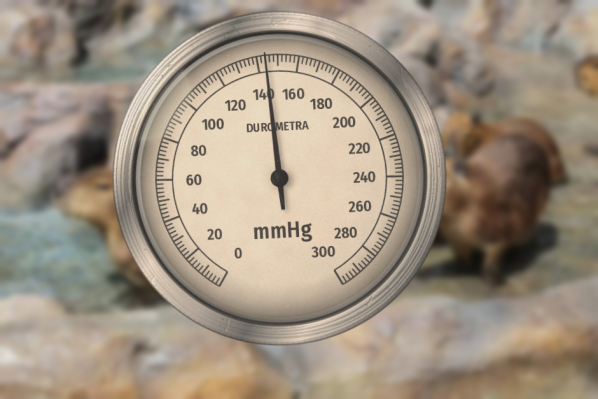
144
